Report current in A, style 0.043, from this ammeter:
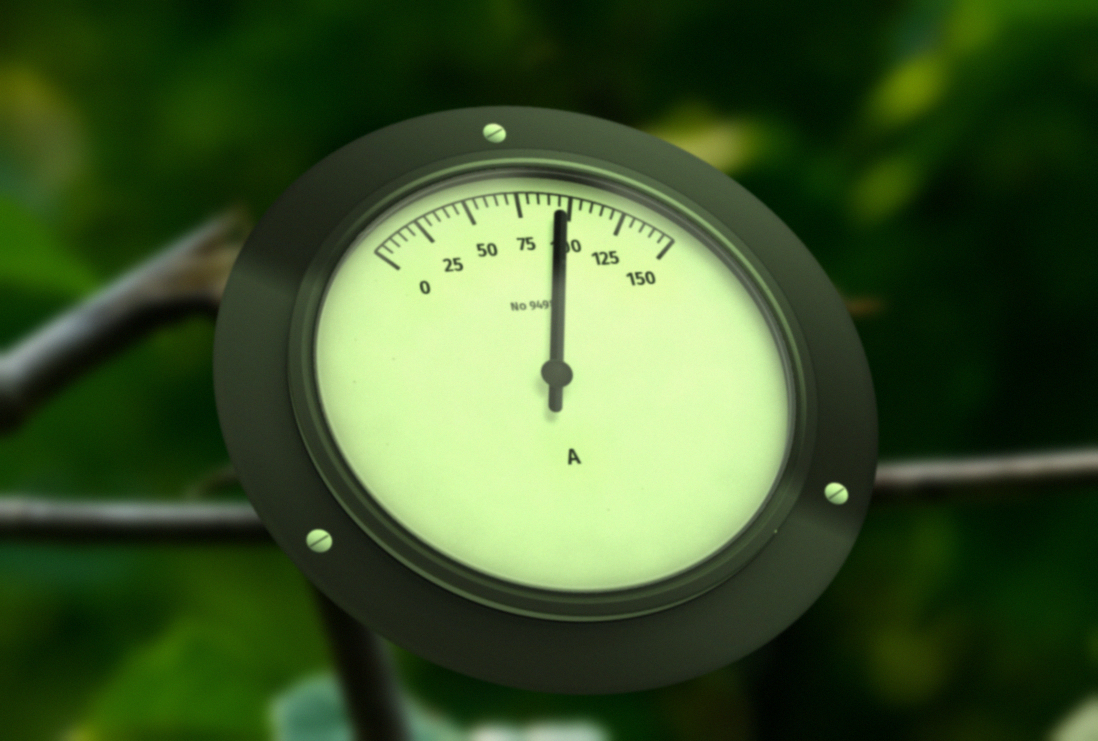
95
